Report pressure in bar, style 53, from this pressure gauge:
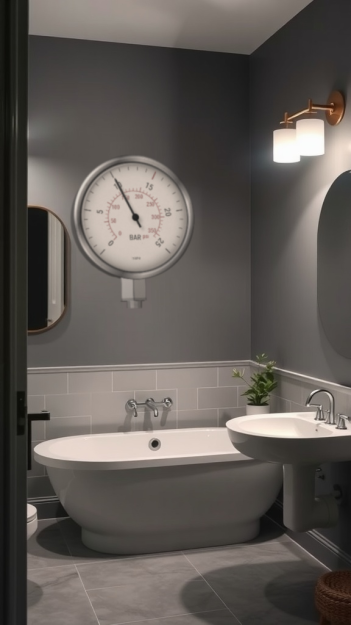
10
